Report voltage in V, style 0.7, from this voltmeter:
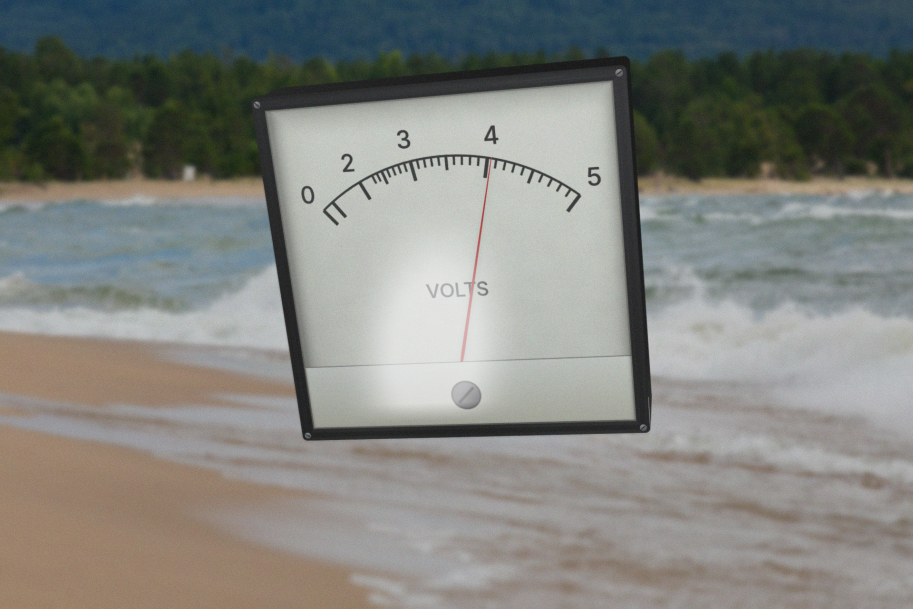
4.05
